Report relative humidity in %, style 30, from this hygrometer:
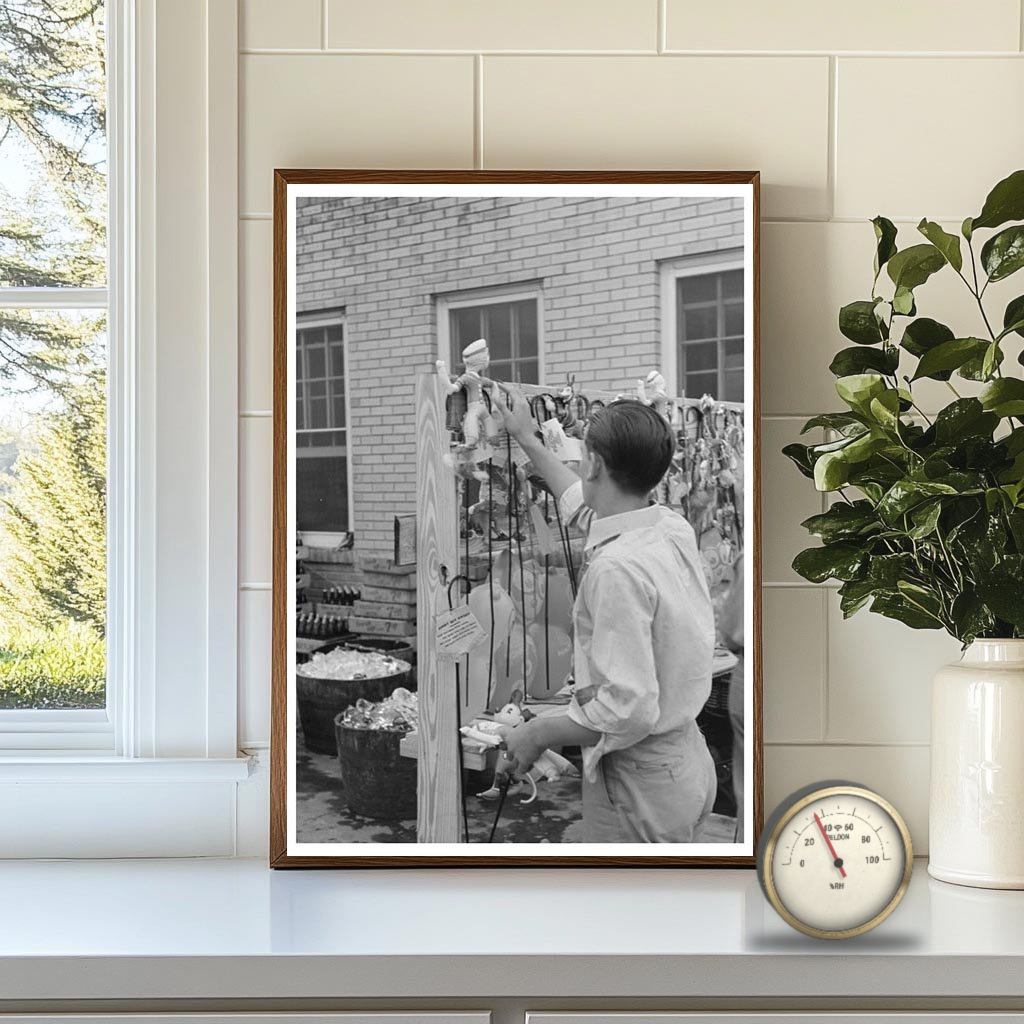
35
